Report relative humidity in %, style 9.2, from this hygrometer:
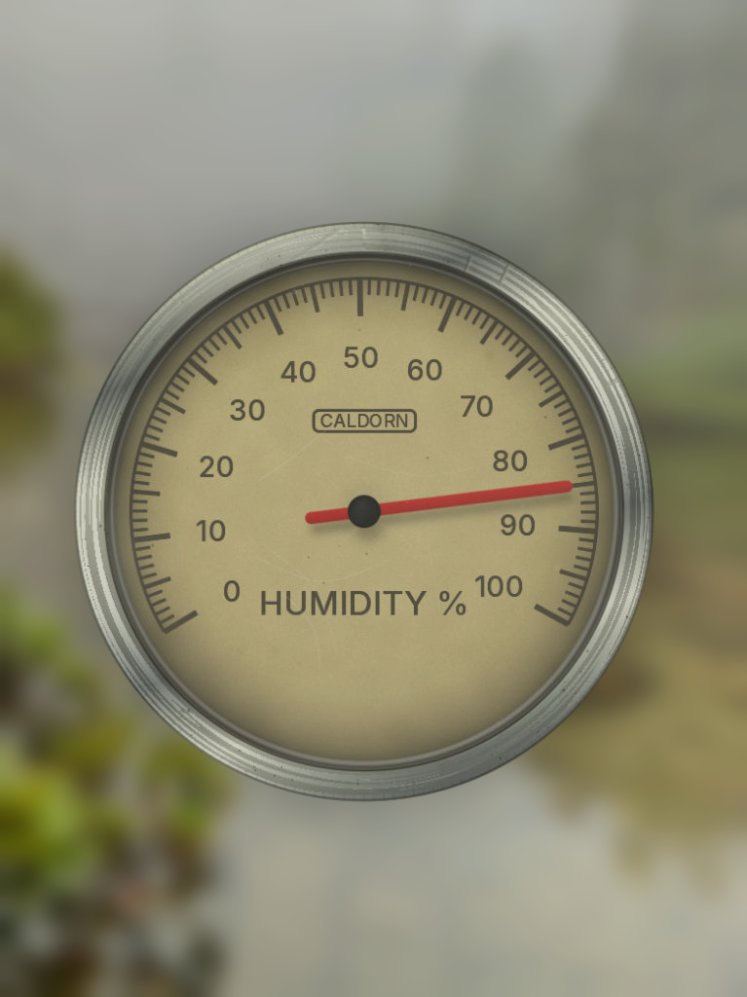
85
